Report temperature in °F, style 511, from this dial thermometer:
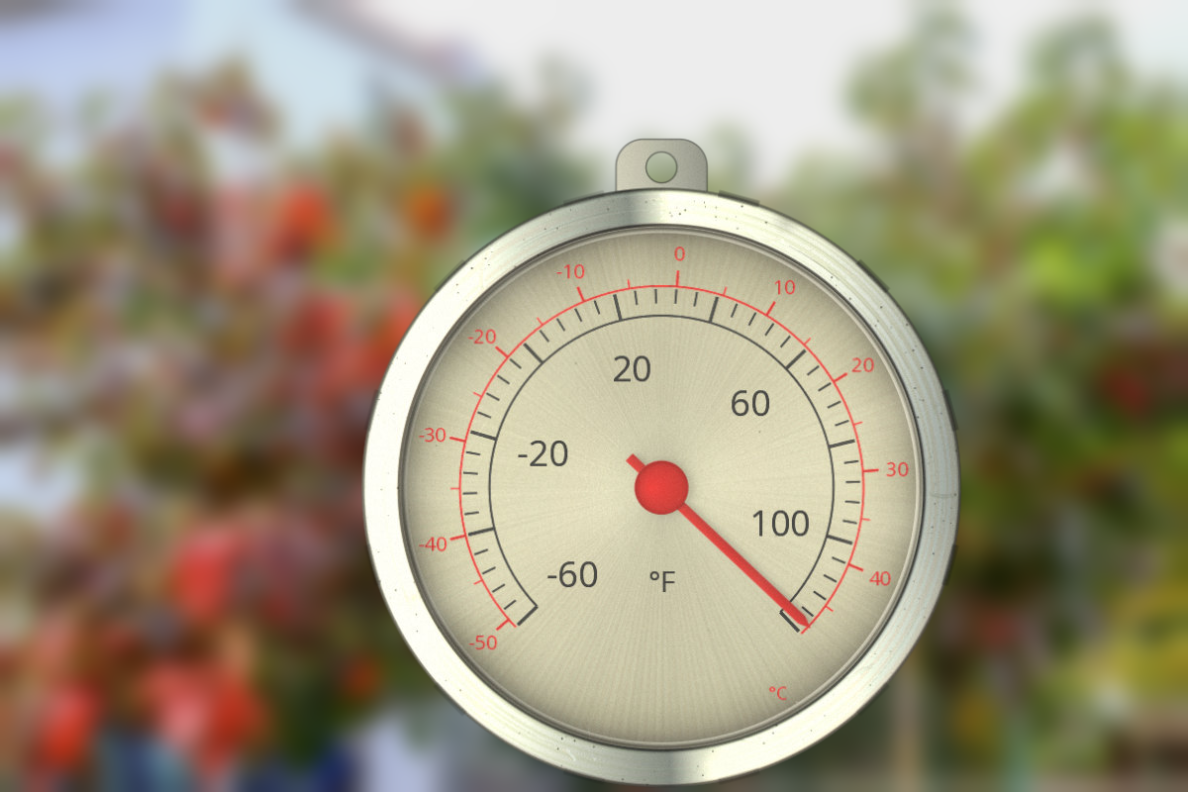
118
